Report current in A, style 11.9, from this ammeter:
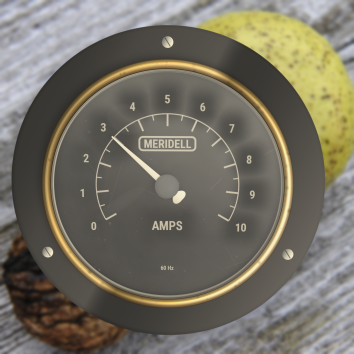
3
